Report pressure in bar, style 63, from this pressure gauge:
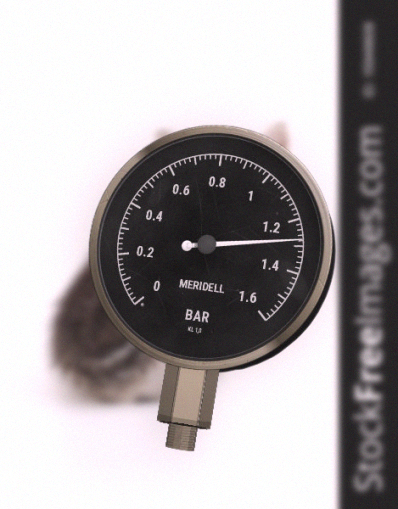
1.28
